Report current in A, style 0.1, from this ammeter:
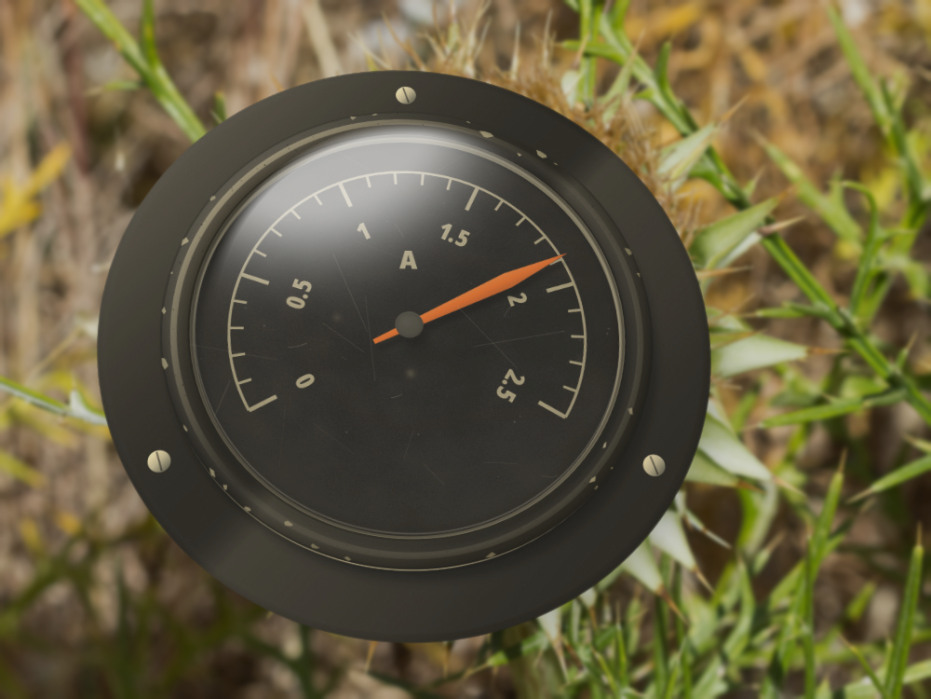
1.9
